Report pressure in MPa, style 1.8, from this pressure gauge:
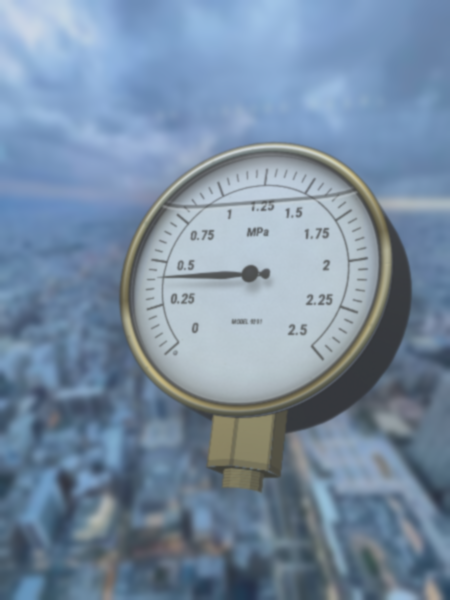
0.4
